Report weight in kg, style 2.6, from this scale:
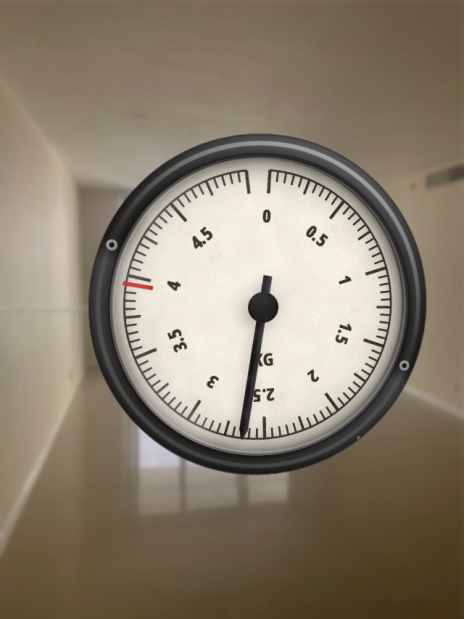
2.65
